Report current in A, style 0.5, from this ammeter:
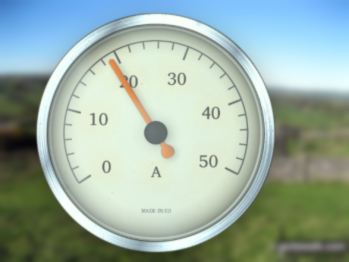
19
